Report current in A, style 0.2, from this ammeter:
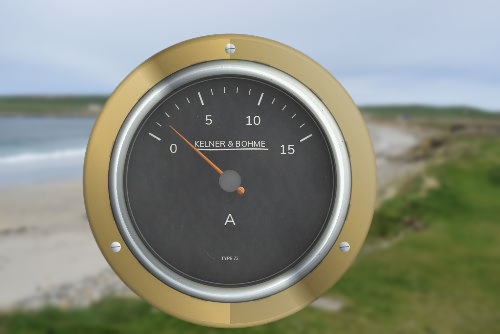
1.5
